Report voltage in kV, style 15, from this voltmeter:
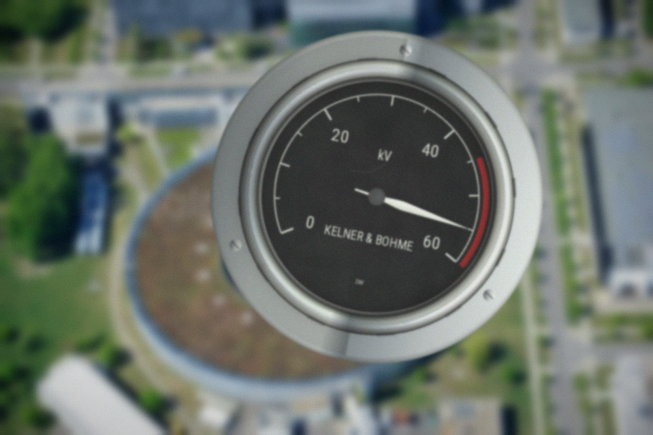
55
